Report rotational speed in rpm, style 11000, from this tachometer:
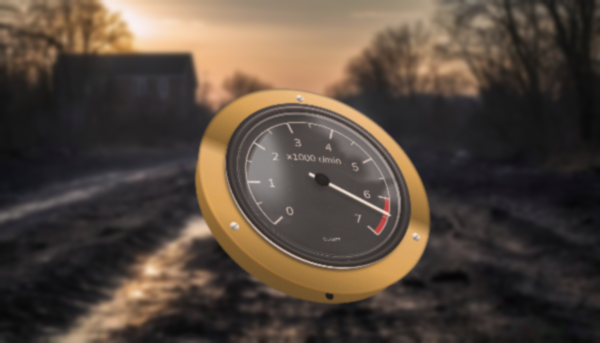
6500
